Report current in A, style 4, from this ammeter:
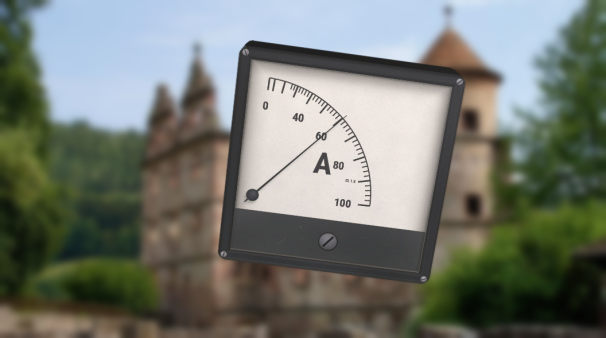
60
